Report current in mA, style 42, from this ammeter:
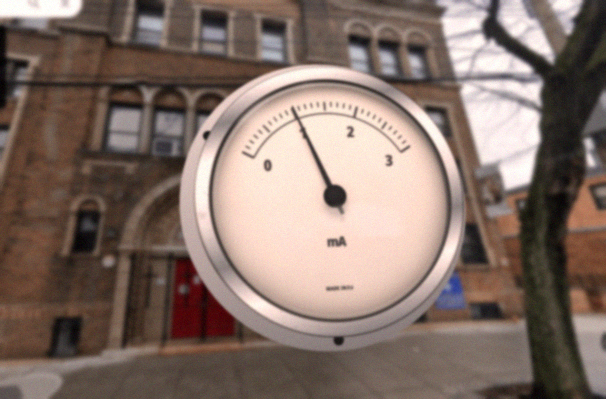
1
